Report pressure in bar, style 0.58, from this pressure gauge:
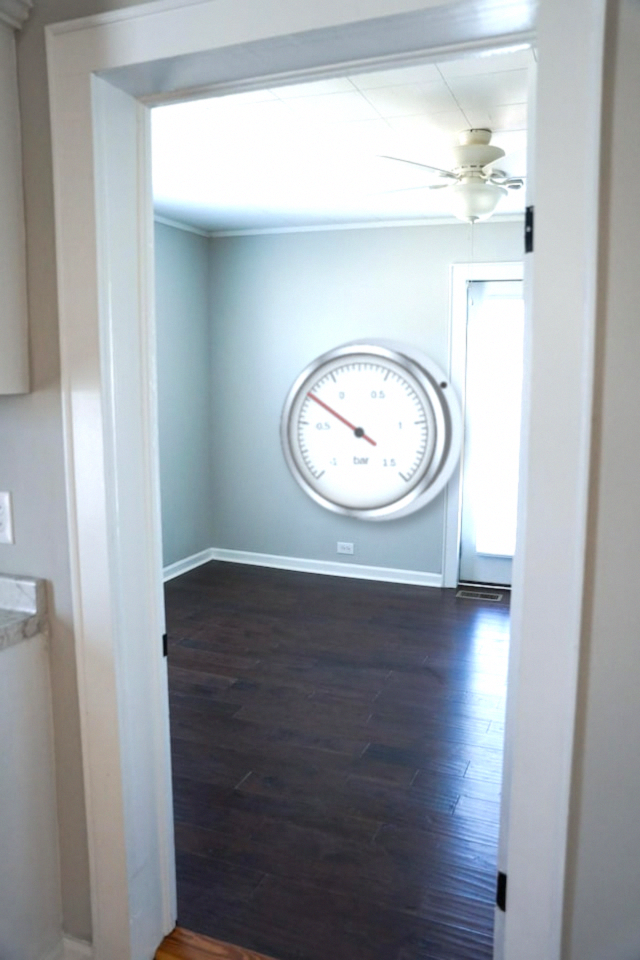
-0.25
